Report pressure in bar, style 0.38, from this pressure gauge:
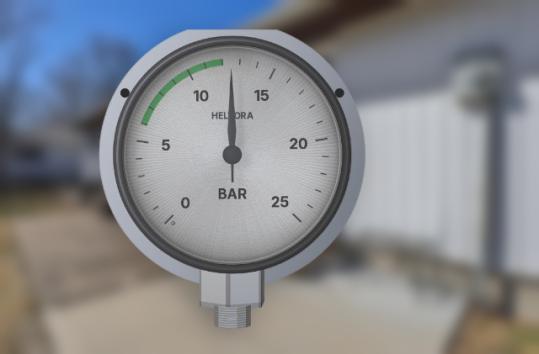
12.5
